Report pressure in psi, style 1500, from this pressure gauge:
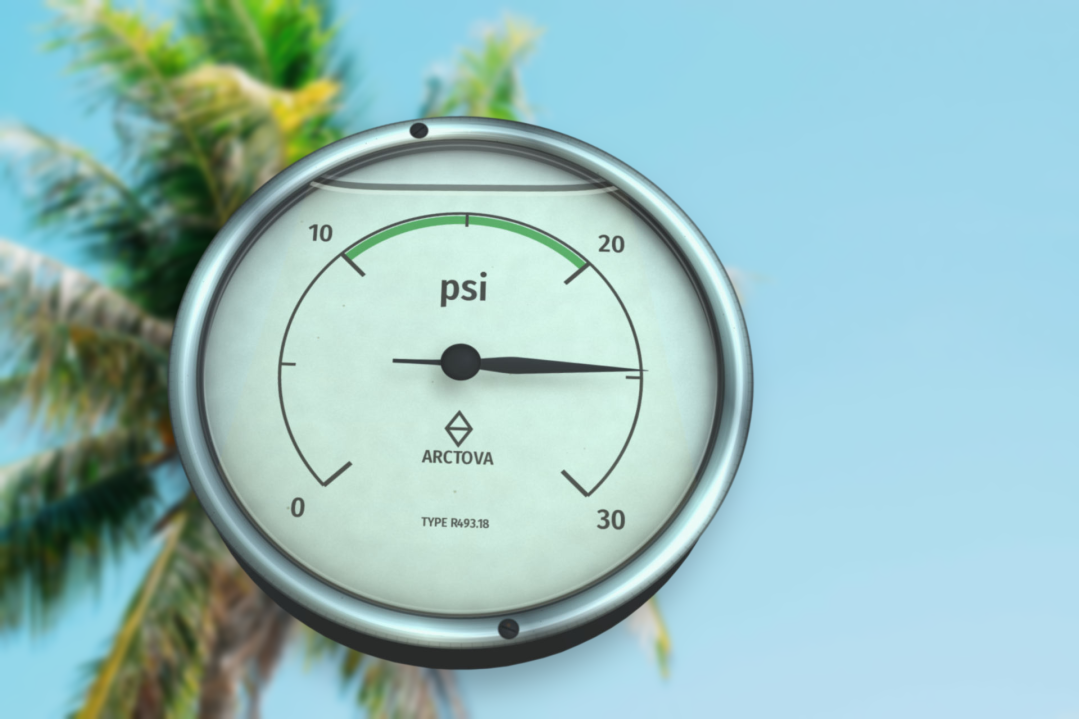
25
